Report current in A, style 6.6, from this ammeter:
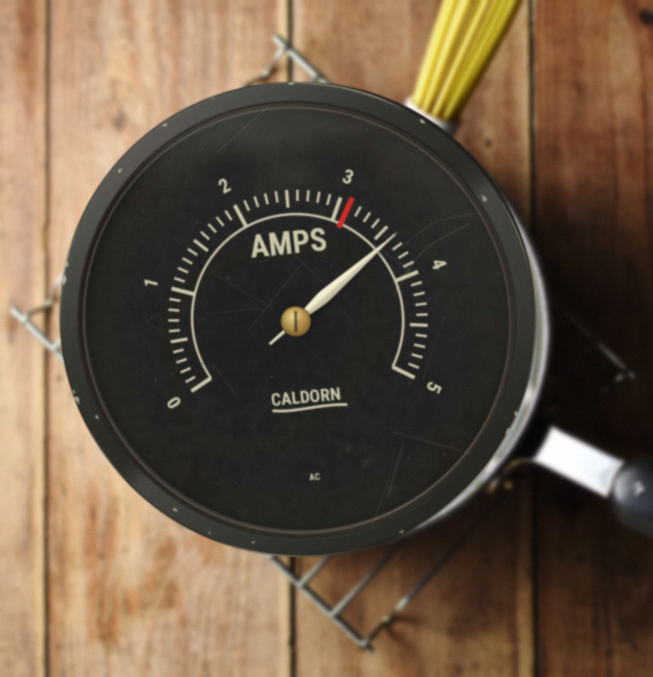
3.6
